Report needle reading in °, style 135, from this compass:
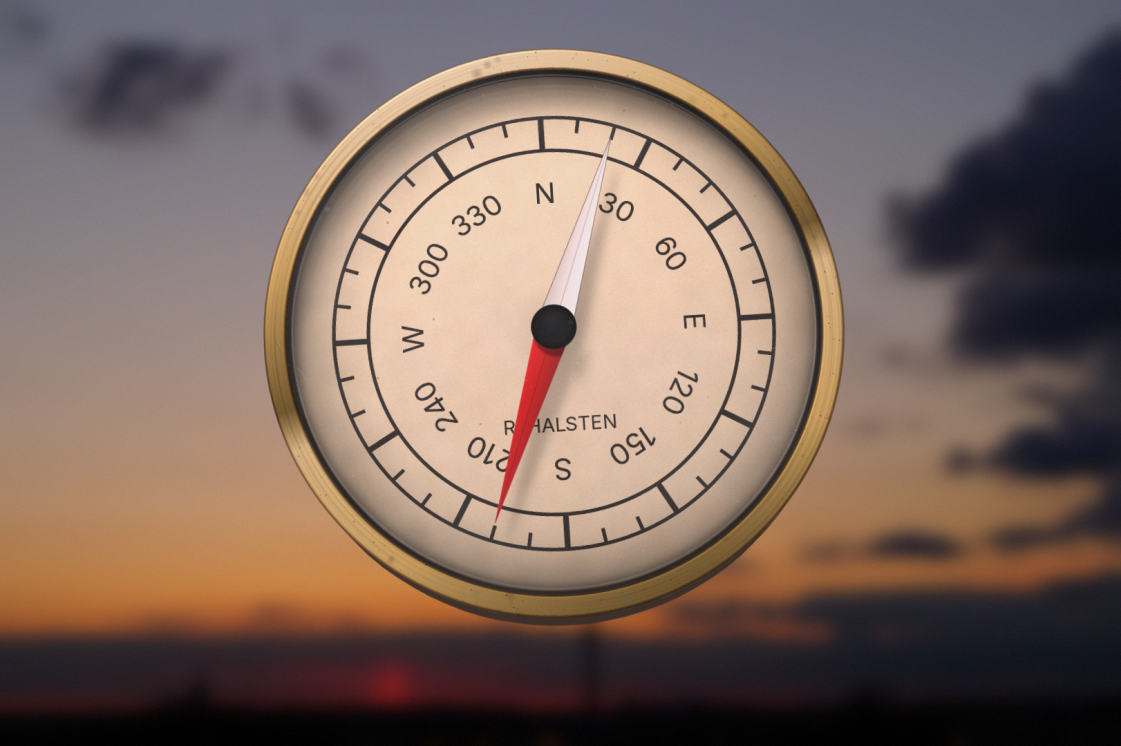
200
